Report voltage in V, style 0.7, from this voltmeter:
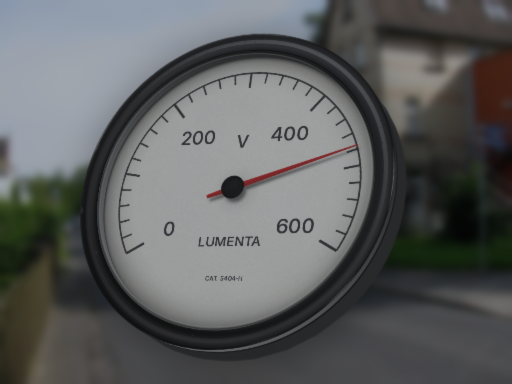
480
